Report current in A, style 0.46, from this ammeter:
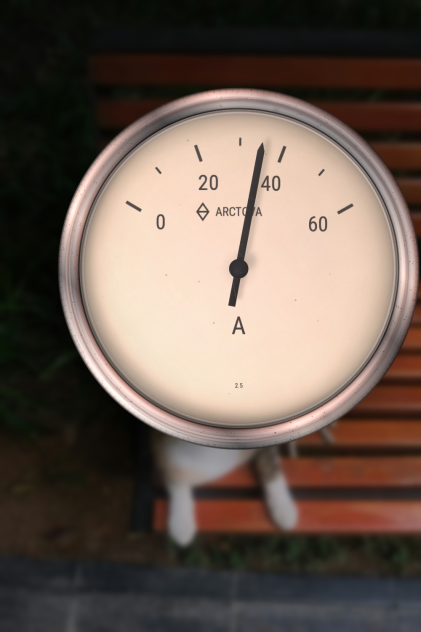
35
